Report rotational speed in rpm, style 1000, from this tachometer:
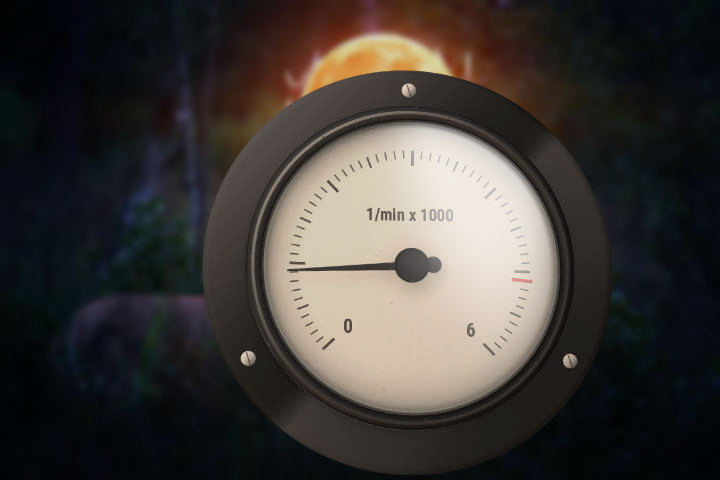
900
